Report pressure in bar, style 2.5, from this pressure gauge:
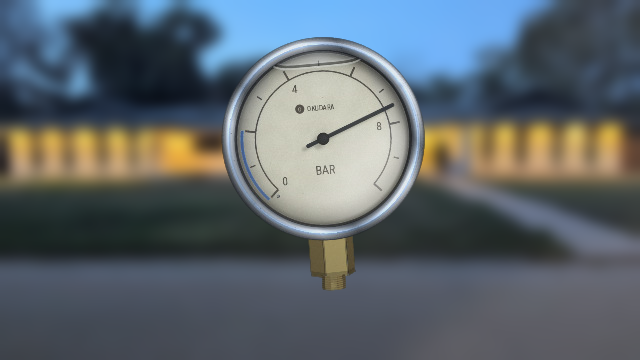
7.5
